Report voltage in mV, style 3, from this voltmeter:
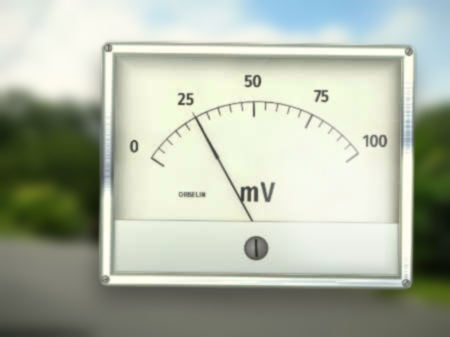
25
